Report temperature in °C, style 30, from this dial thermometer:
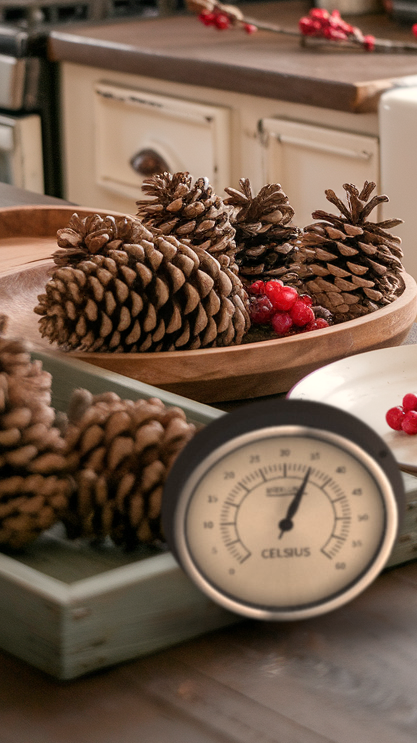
35
